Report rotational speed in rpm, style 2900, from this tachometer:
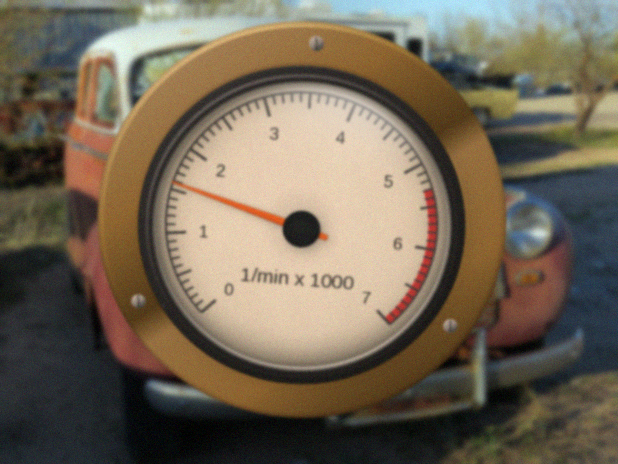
1600
